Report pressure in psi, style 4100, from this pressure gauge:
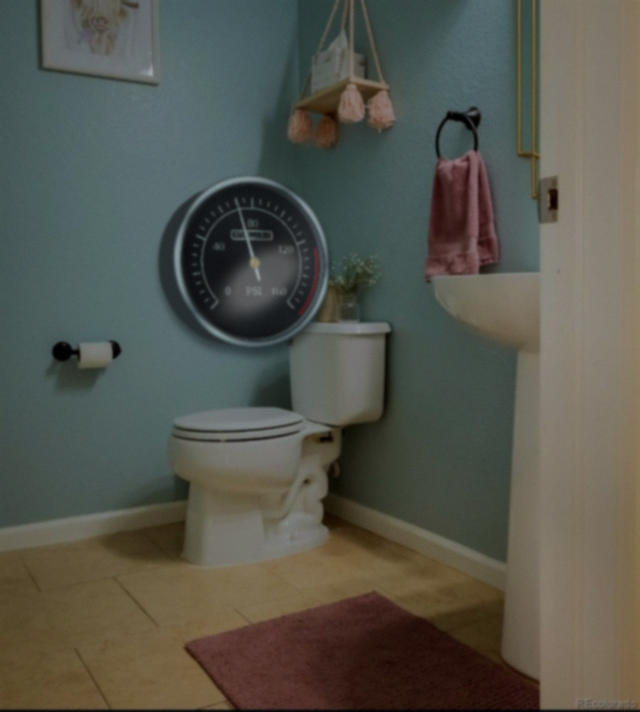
70
